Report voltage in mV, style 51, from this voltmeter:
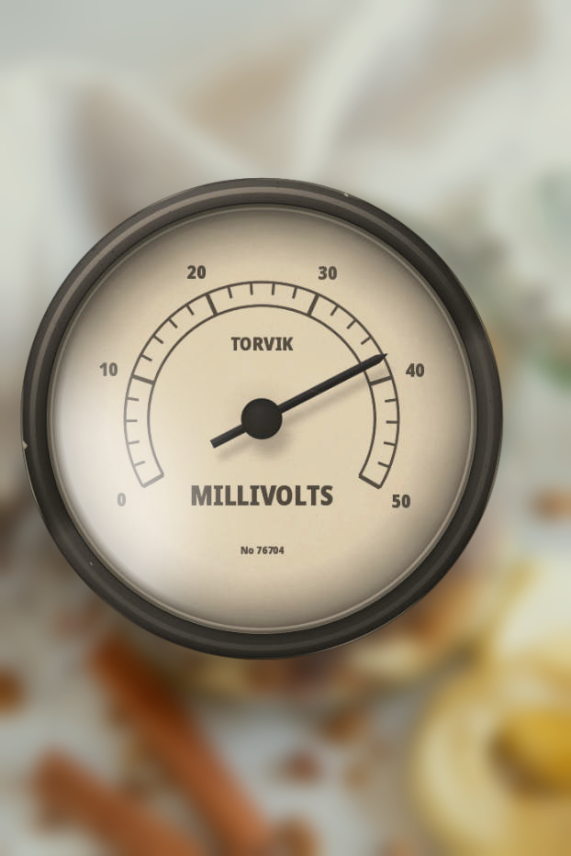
38
